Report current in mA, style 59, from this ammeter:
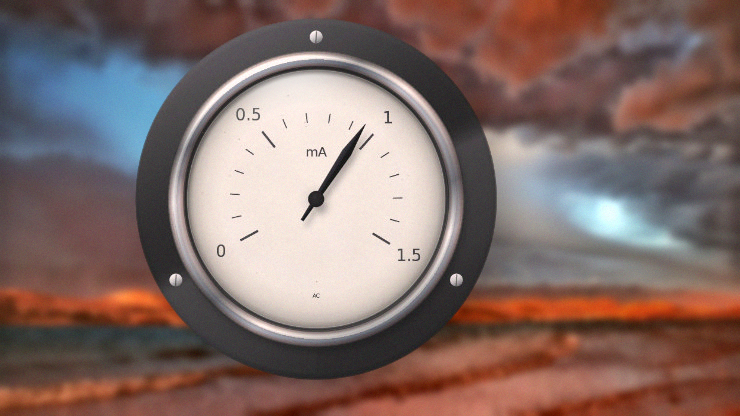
0.95
